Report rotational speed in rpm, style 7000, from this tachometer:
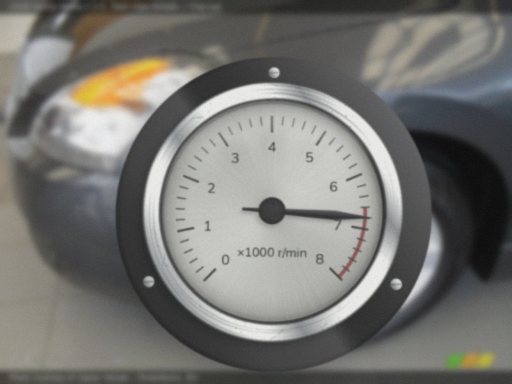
6800
